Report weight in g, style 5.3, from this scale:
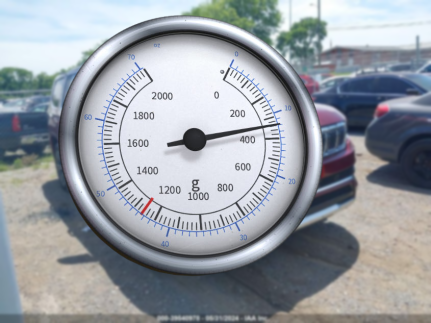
340
